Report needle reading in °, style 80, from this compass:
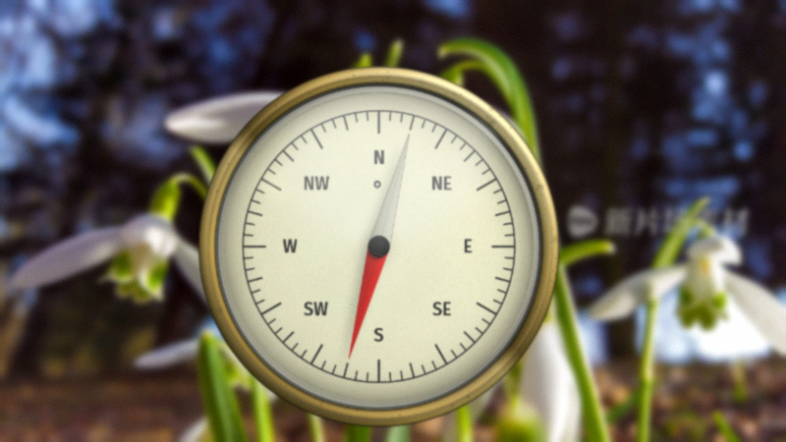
195
